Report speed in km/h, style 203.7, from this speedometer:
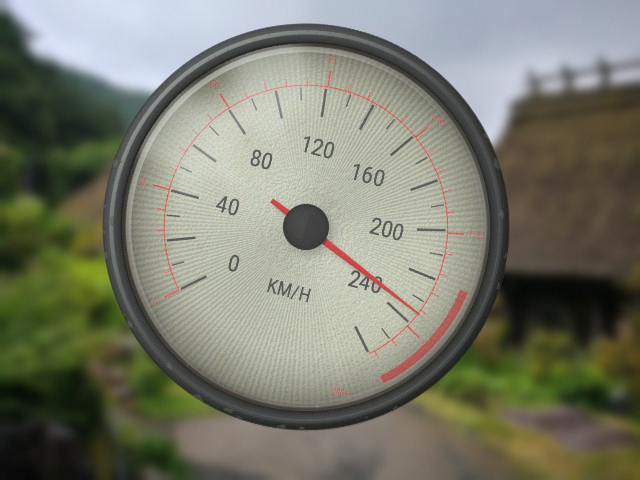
235
